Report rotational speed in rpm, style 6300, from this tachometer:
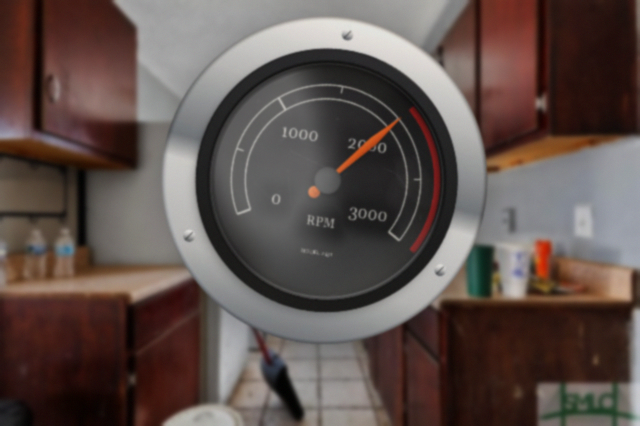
2000
